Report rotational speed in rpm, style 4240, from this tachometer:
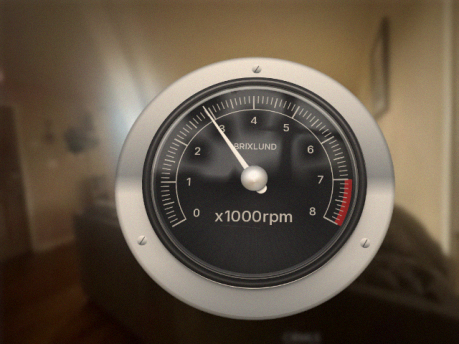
2900
